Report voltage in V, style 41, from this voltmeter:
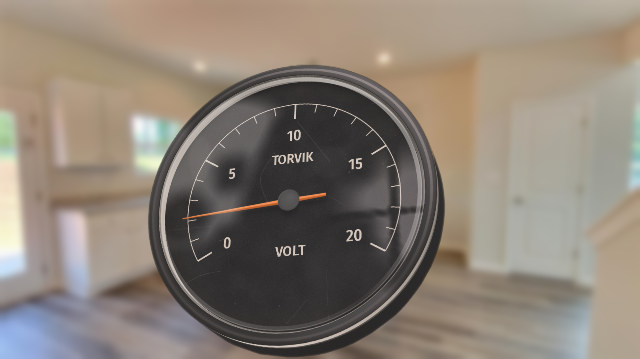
2
